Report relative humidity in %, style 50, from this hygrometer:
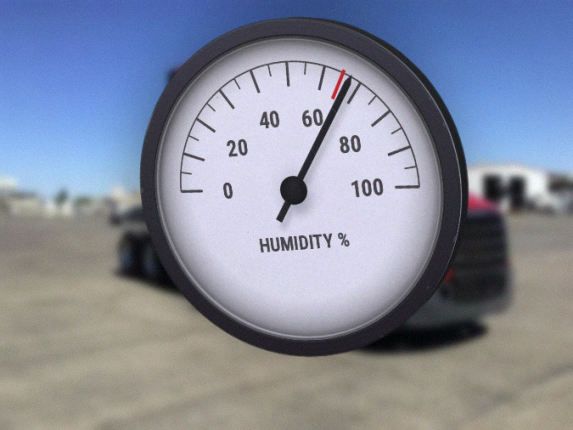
67.5
